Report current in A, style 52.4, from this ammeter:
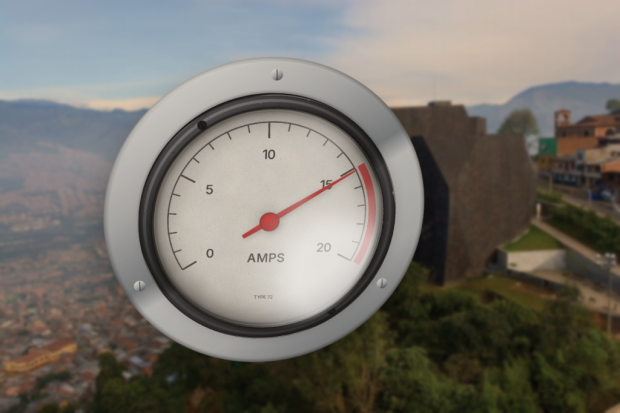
15
